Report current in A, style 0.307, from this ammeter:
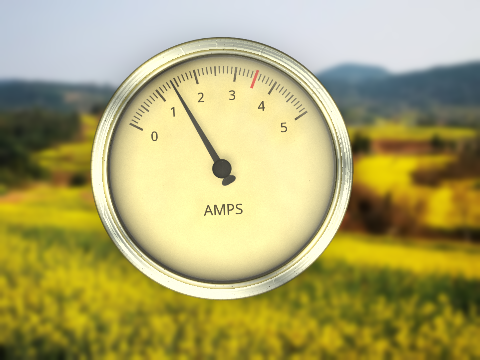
1.4
